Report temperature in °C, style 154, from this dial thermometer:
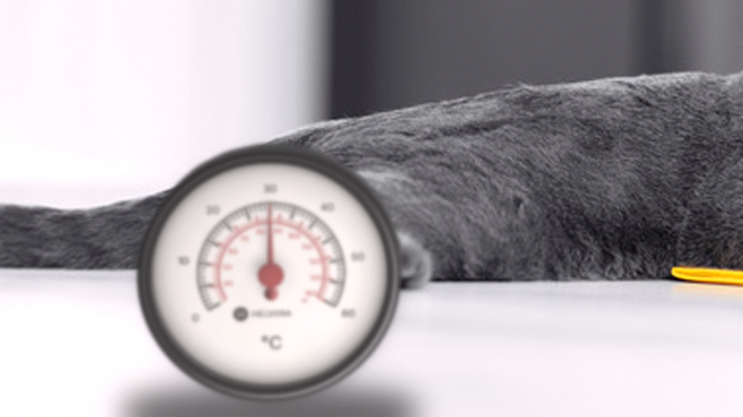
30
